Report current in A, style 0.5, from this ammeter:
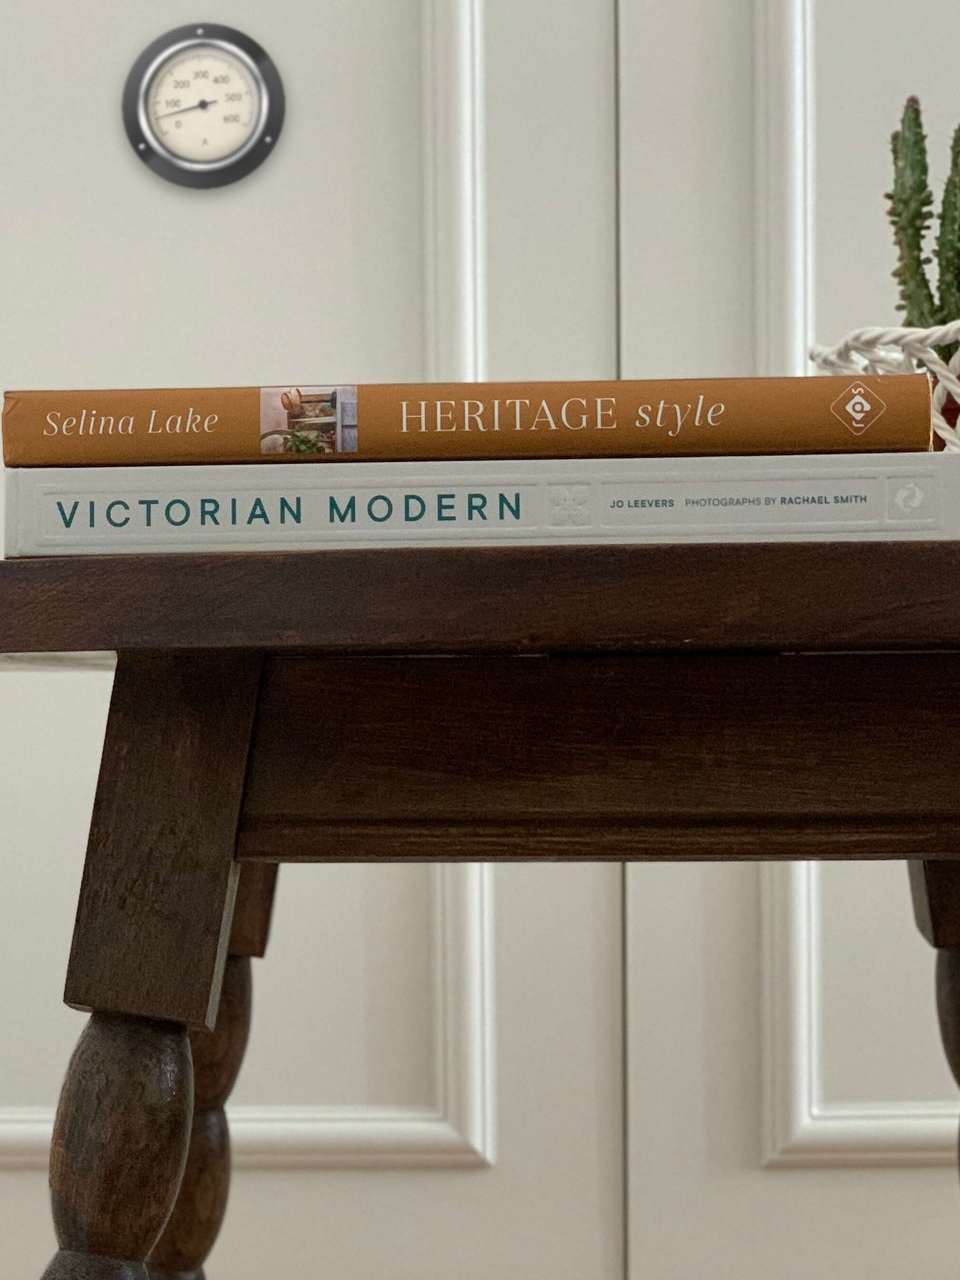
50
